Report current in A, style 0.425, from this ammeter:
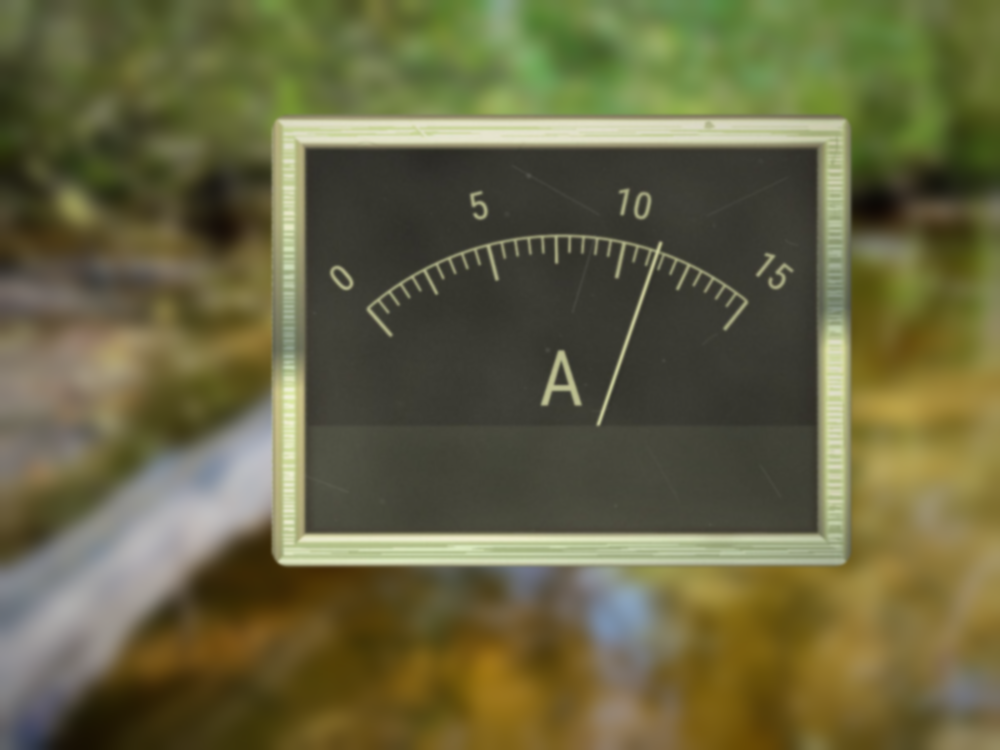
11.25
